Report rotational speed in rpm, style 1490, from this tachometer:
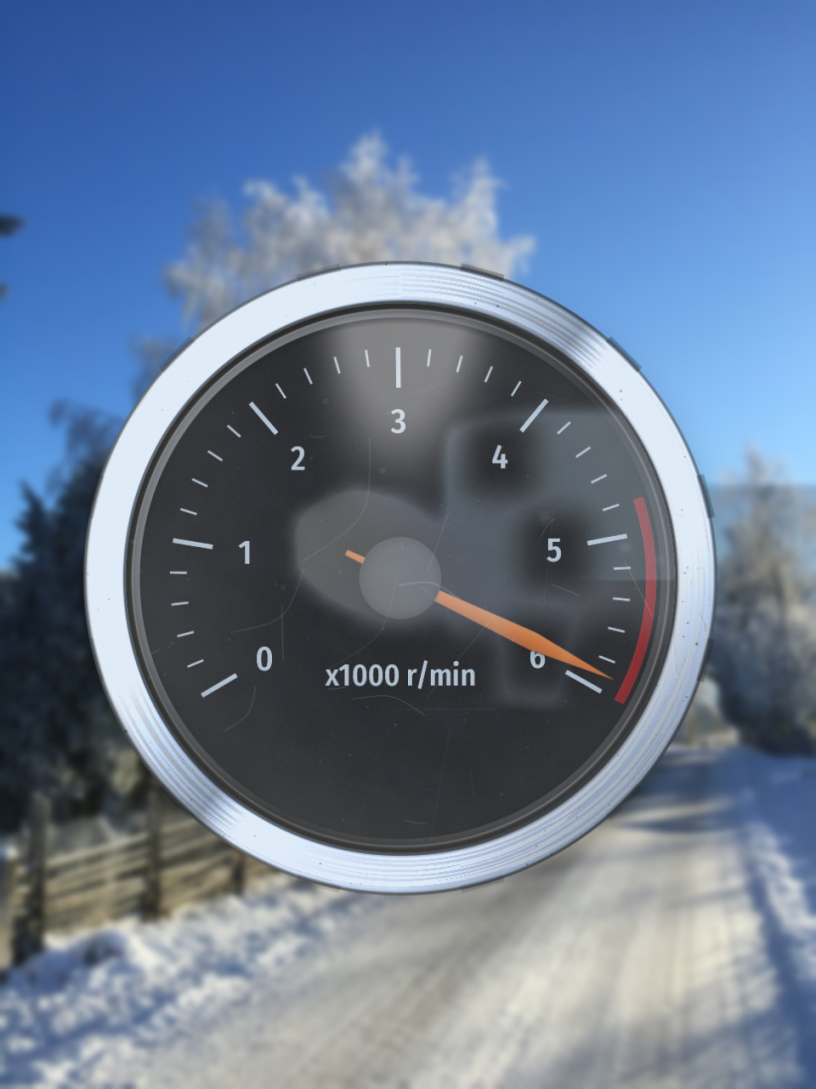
5900
